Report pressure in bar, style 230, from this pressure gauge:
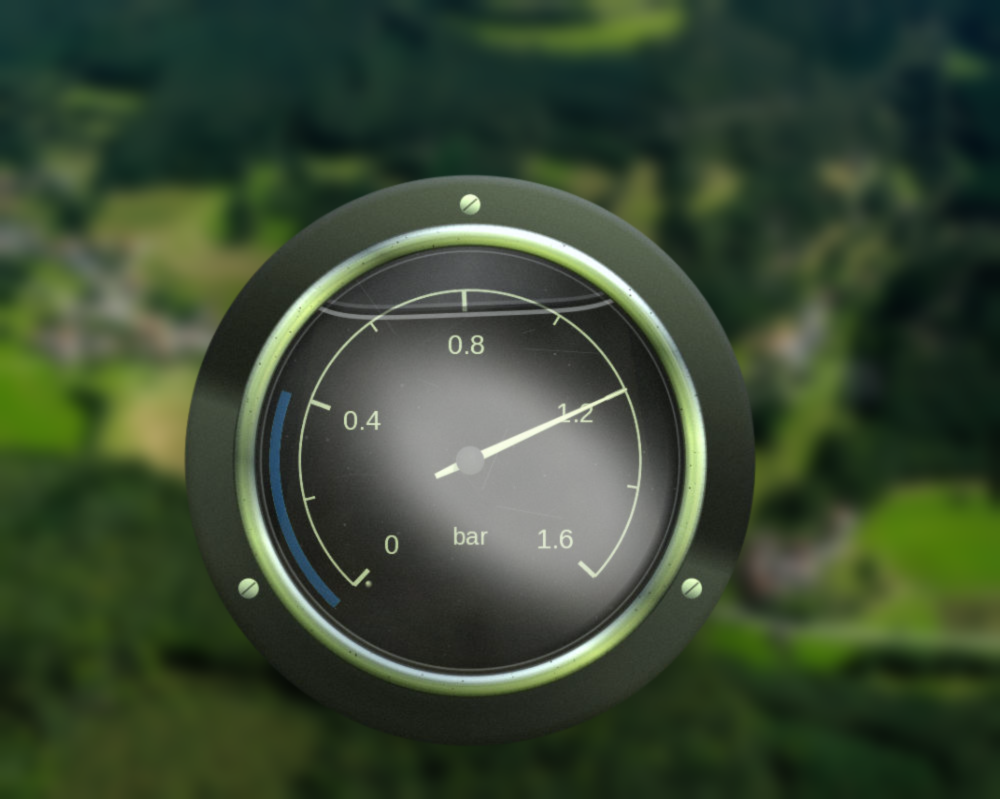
1.2
